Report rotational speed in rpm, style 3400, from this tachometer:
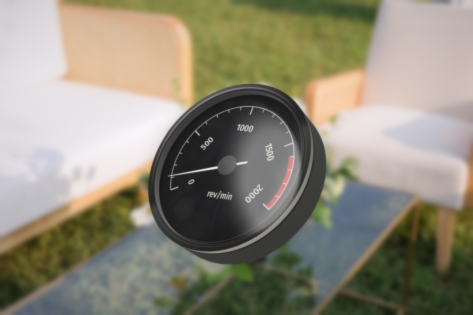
100
